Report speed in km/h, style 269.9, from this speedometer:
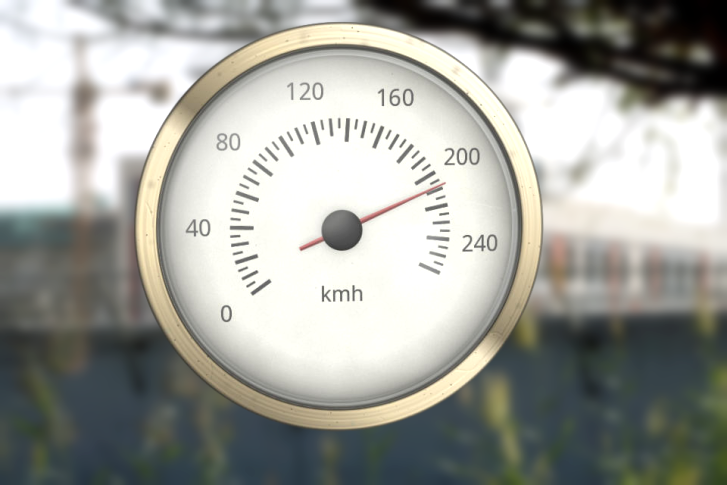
207.5
